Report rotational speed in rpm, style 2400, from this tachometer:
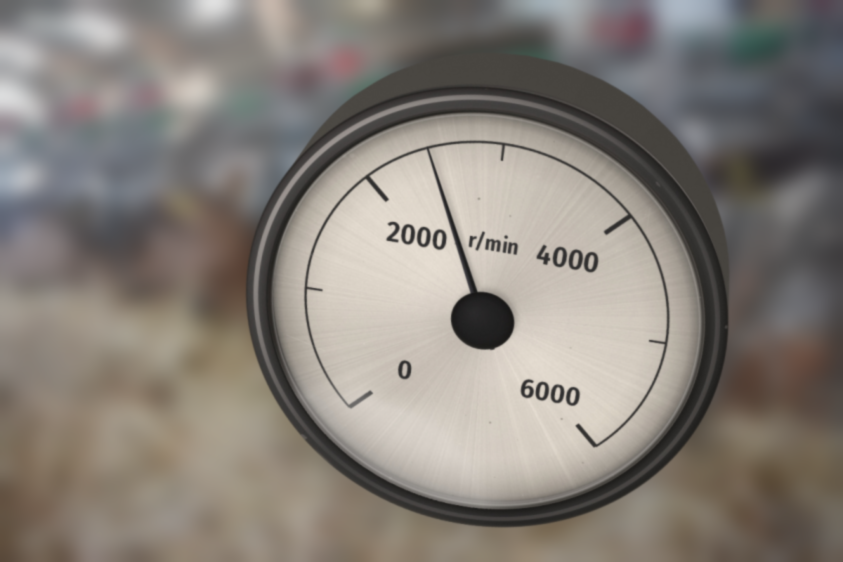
2500
